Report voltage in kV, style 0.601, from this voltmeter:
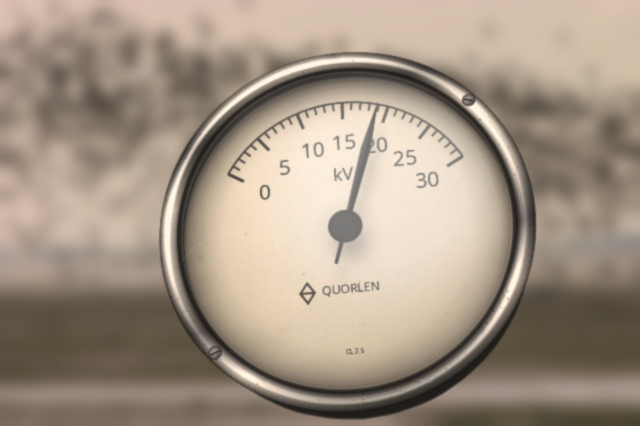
19
